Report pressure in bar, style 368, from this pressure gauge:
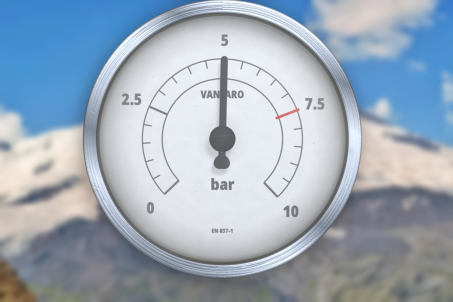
5
